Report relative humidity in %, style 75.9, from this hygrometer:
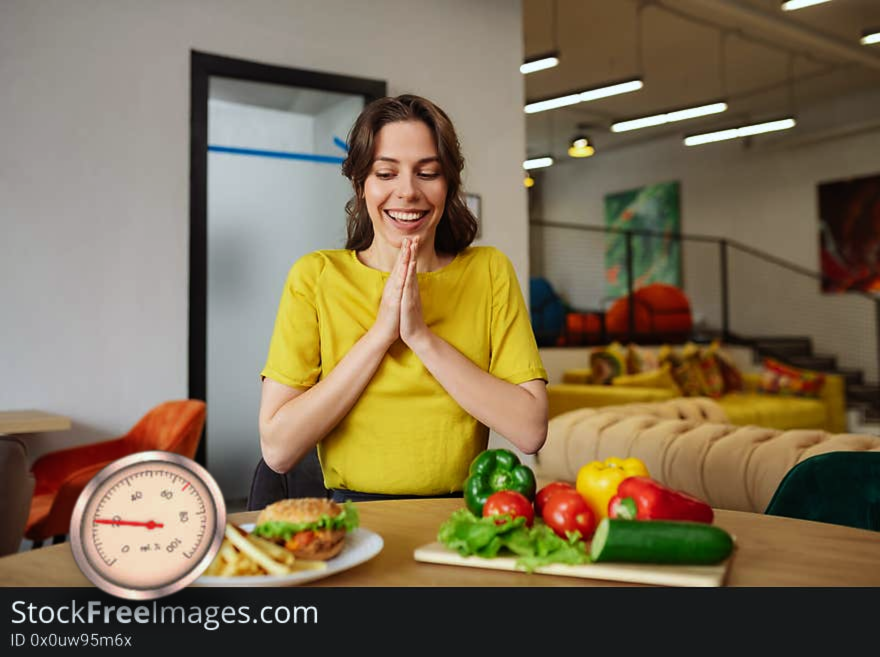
20
